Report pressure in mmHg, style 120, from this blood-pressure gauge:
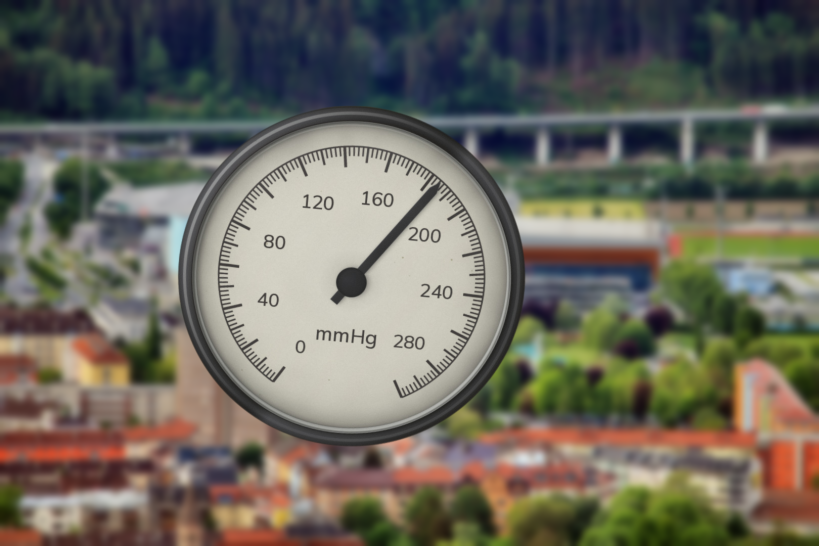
184
